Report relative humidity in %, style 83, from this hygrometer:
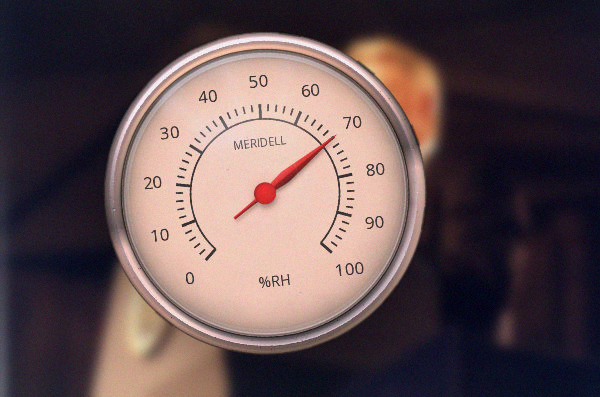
70
